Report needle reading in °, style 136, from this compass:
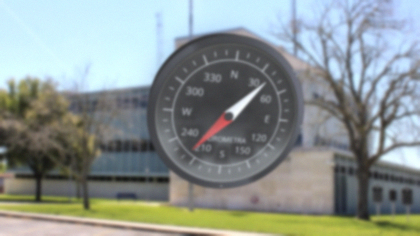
220
